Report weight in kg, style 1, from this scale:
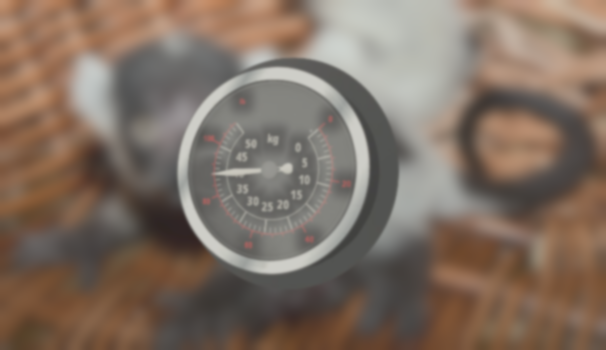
40
